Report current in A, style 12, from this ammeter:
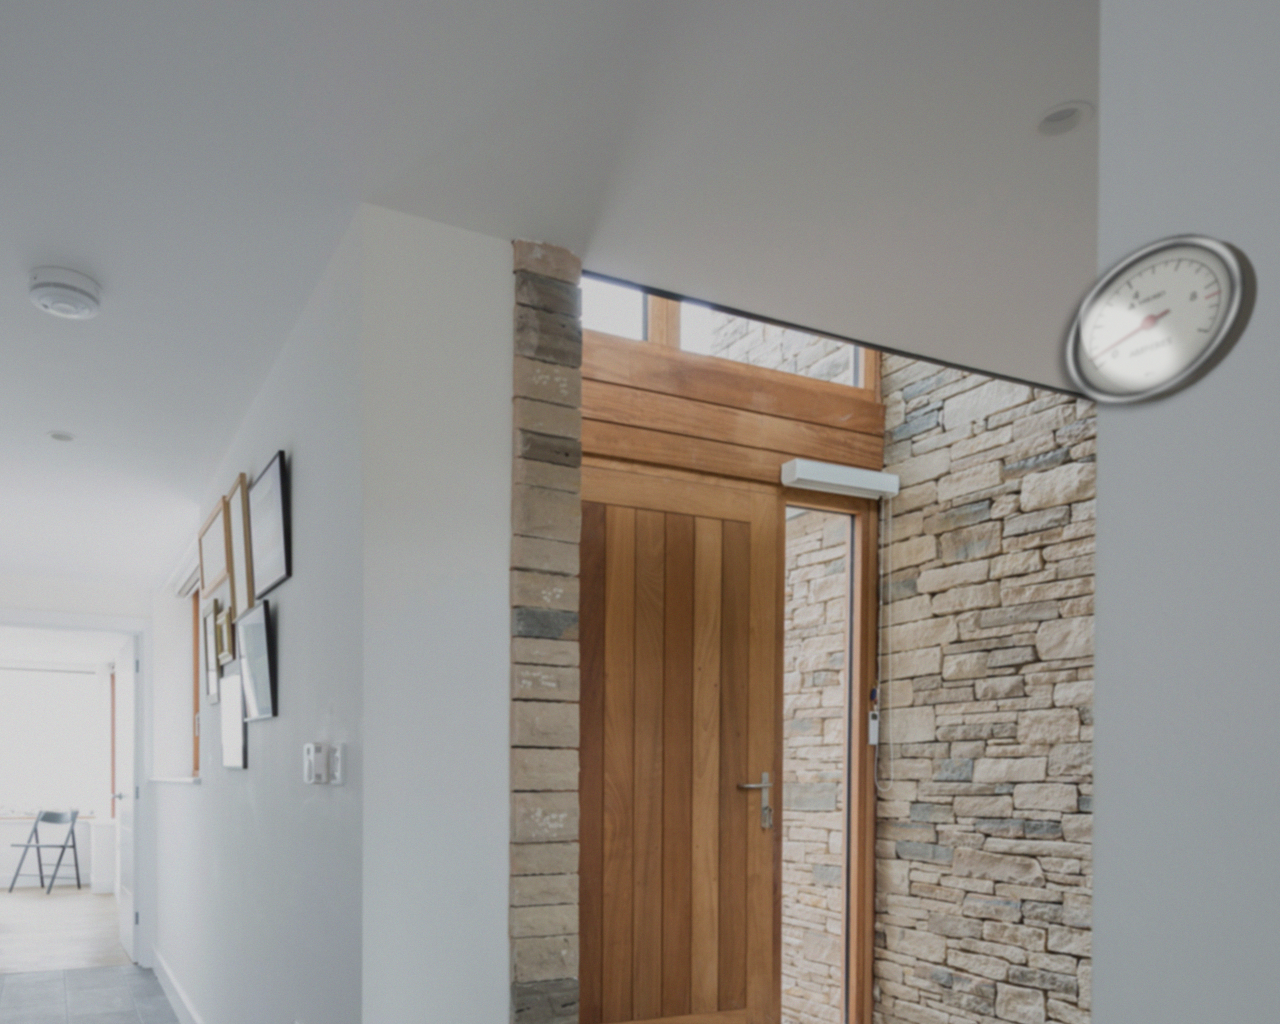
0.5
